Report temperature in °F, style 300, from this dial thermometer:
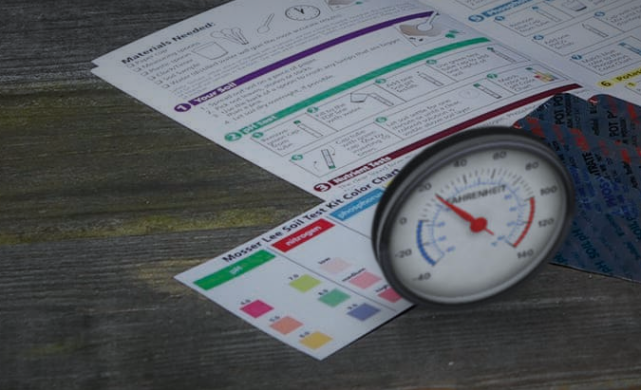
20
